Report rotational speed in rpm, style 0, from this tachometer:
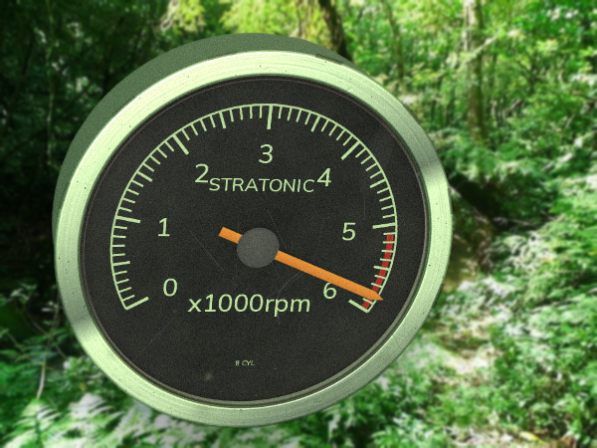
5800
